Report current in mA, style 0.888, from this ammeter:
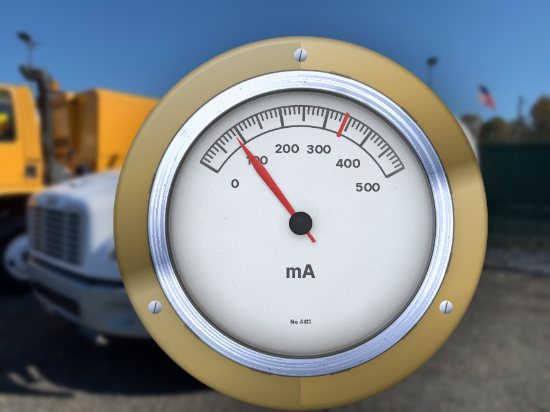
90
